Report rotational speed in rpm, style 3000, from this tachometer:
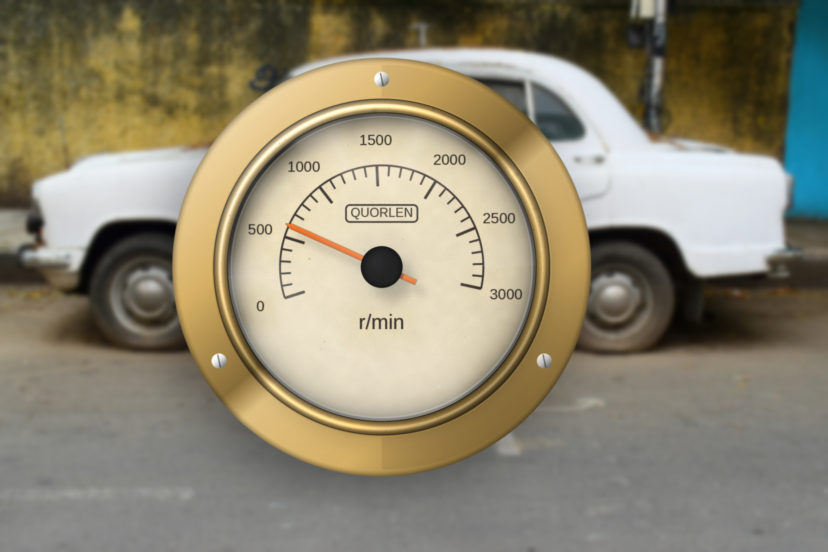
600
